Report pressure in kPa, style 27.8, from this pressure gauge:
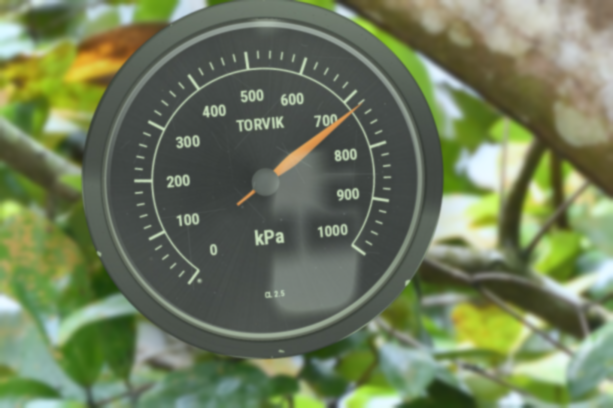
720
